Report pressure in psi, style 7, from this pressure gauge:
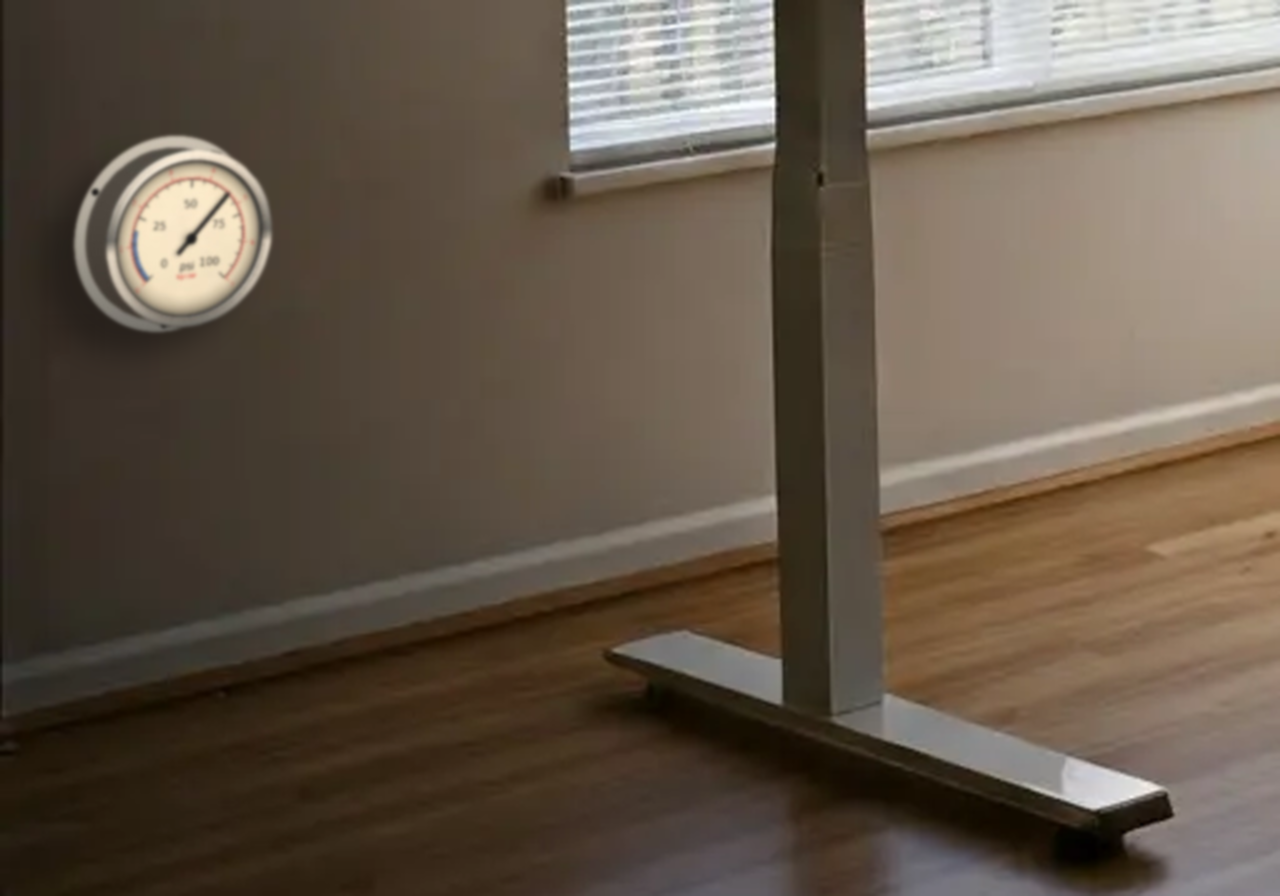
65
